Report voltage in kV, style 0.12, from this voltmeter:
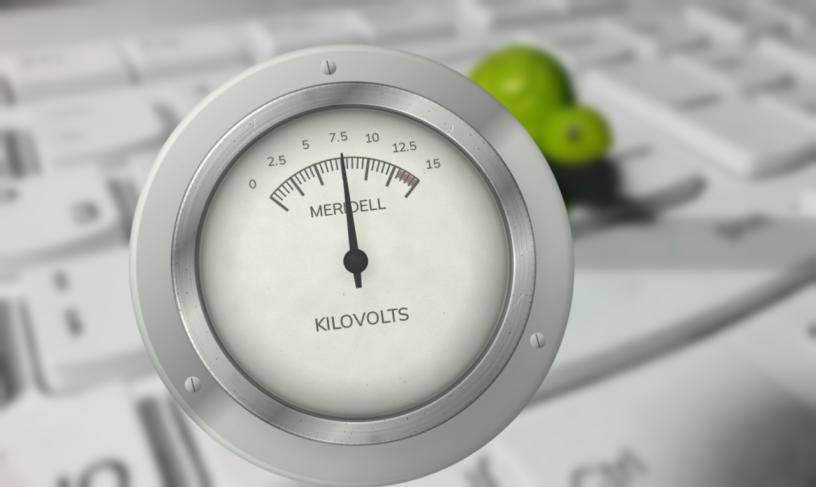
7.5
